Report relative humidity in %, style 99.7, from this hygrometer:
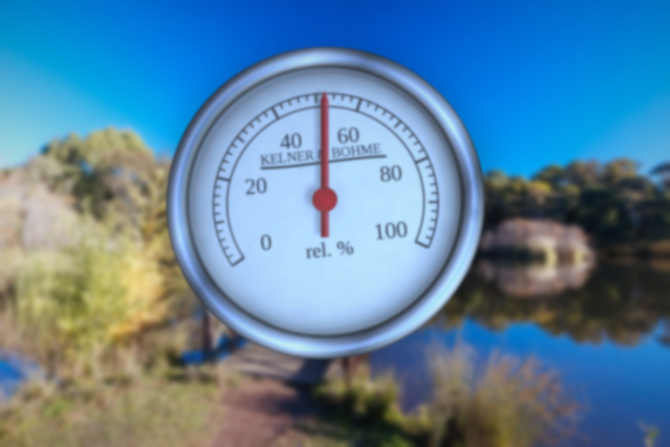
52
